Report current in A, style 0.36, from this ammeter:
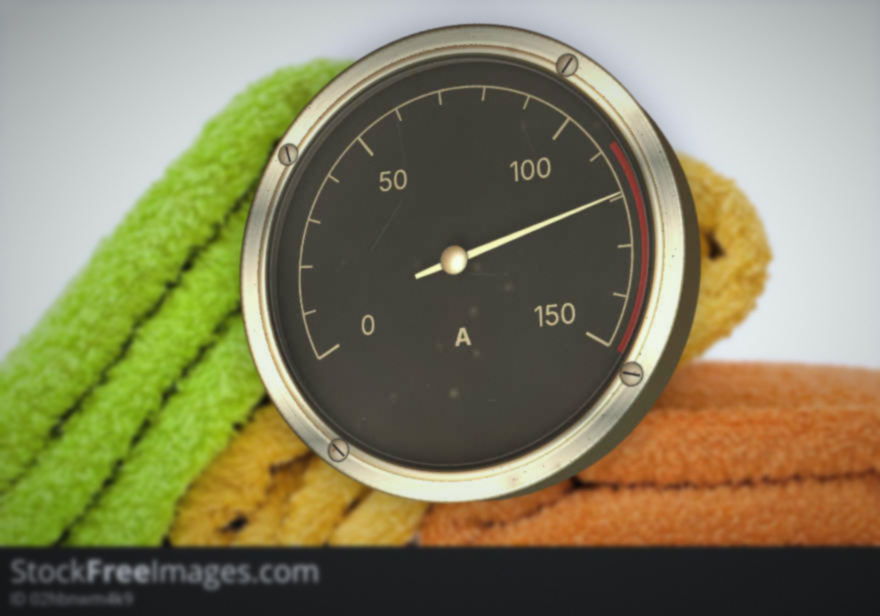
120
